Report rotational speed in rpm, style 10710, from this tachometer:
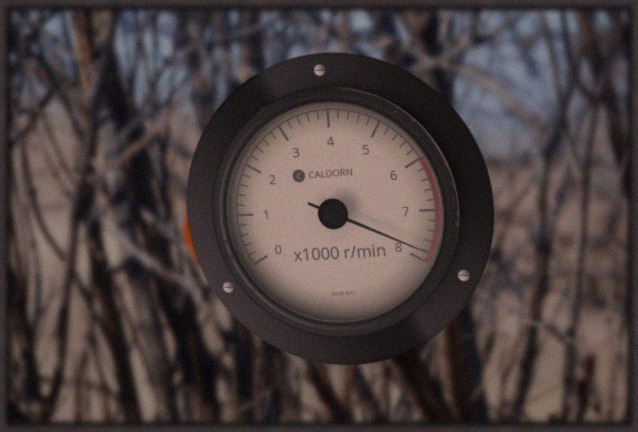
7800
